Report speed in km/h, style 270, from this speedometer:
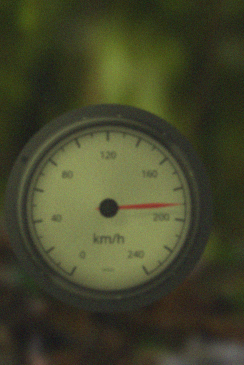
190
